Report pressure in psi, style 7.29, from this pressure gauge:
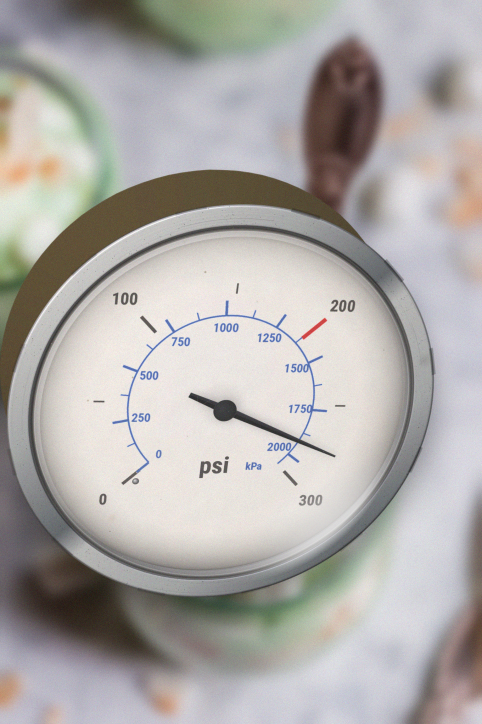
275
